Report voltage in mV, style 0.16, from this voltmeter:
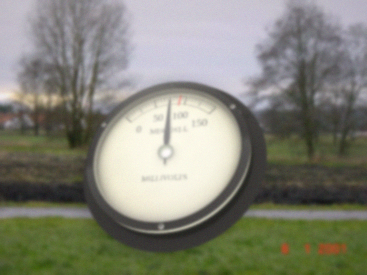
75
